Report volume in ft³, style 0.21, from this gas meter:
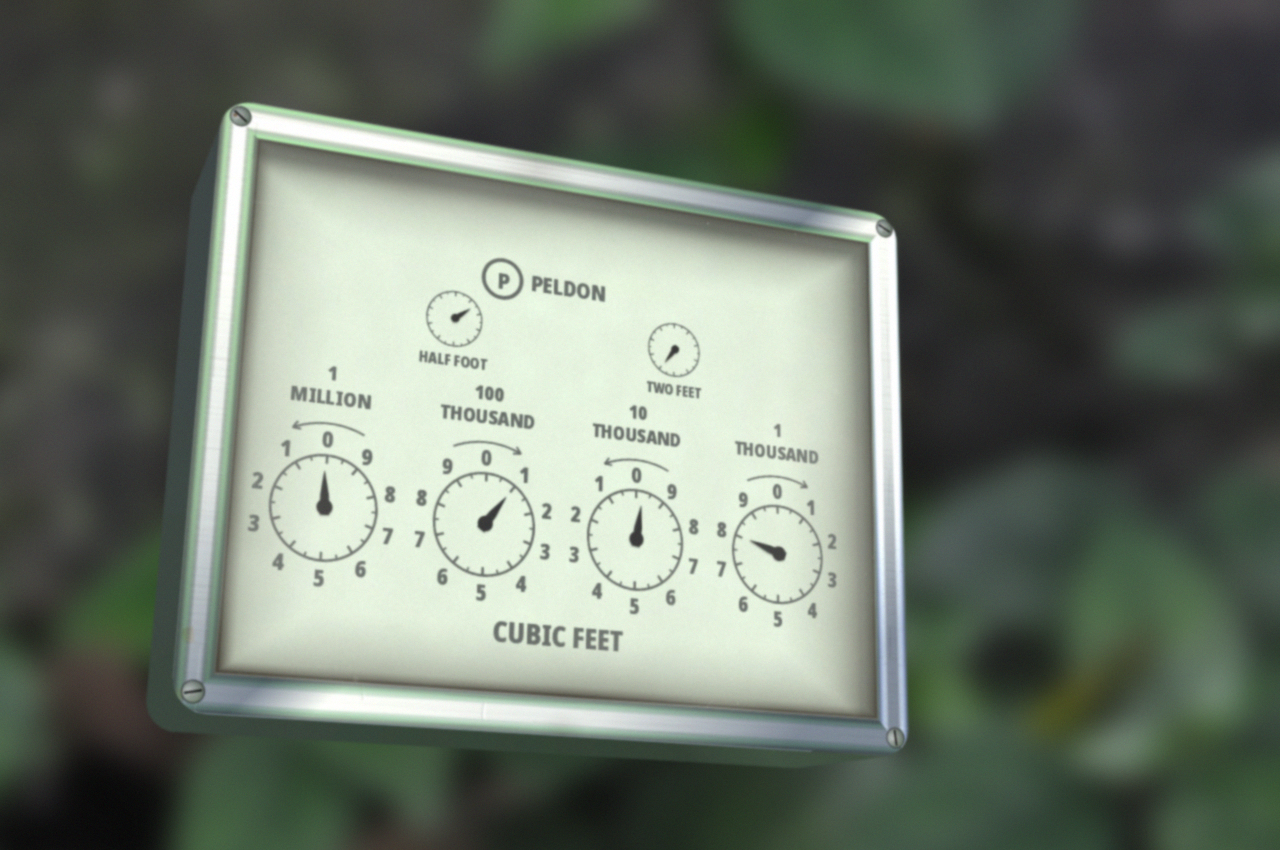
9800
